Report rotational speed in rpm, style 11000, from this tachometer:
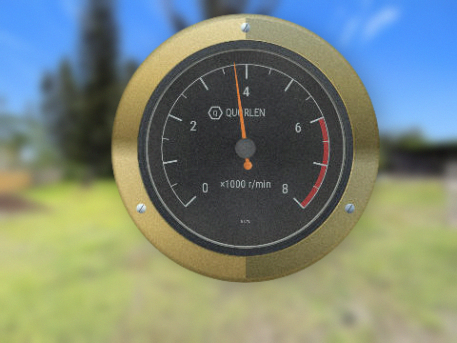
3750
